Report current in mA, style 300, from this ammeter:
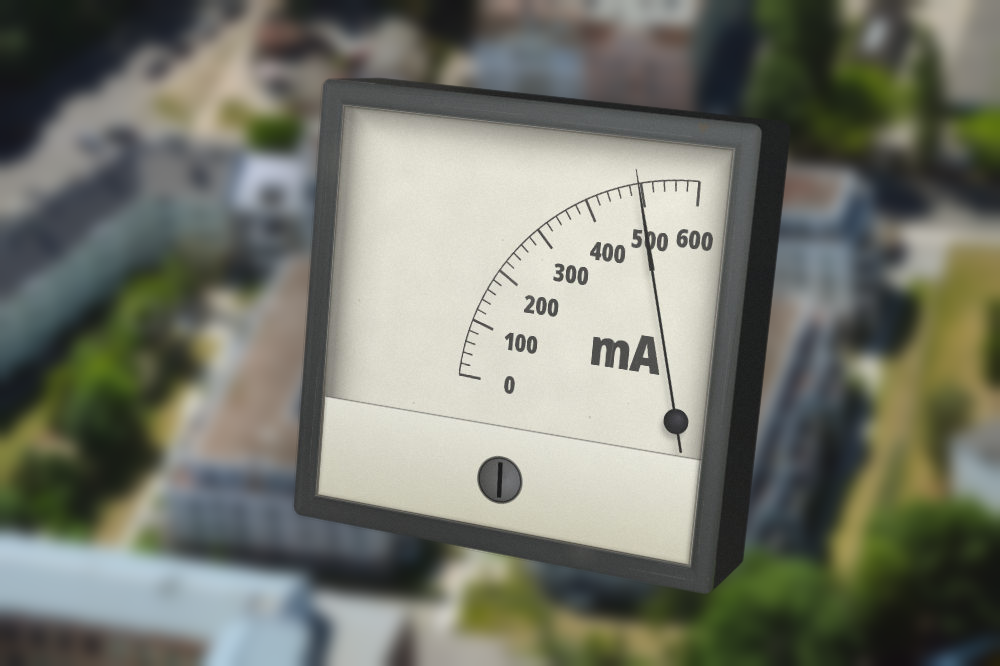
500
